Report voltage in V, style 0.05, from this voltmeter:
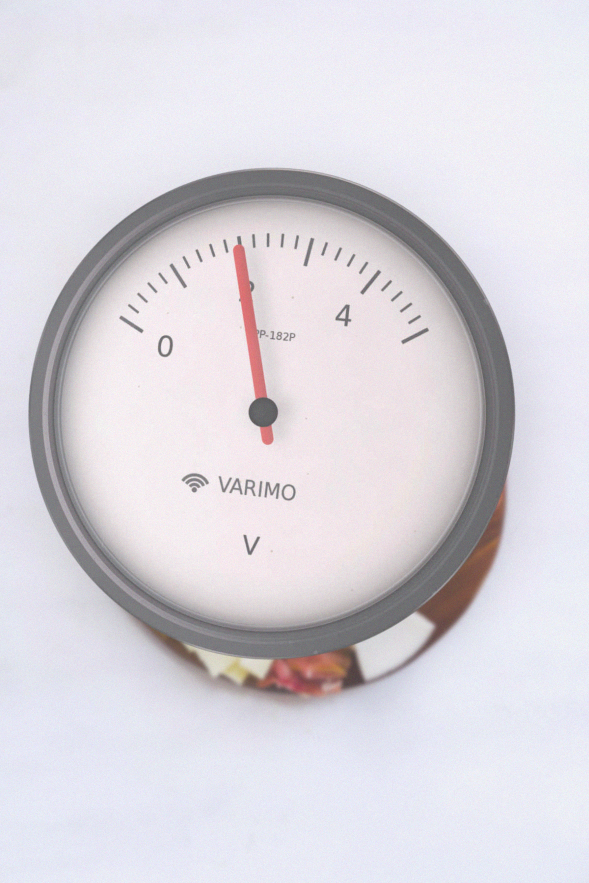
2
